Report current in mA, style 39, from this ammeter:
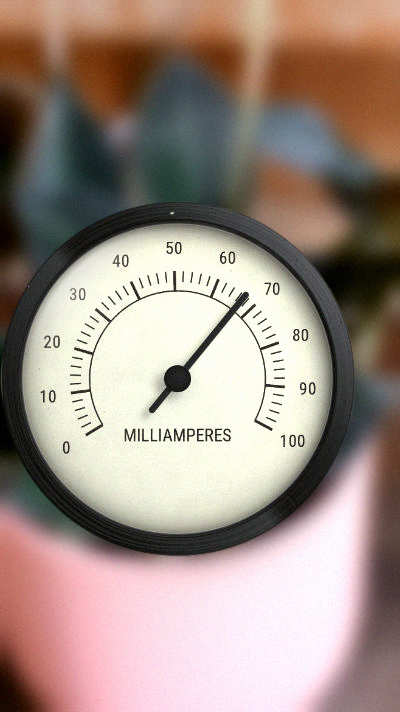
67
